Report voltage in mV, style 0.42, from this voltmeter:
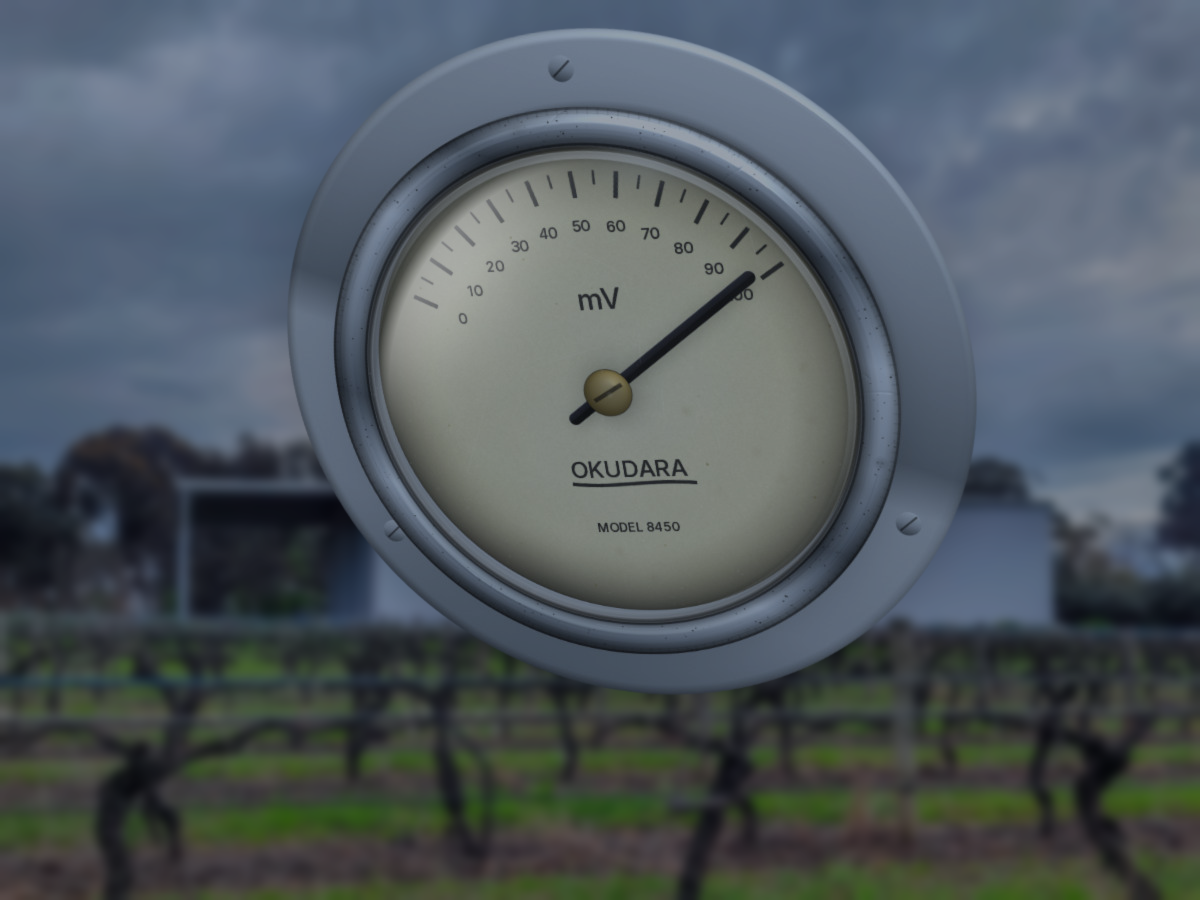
97.5
